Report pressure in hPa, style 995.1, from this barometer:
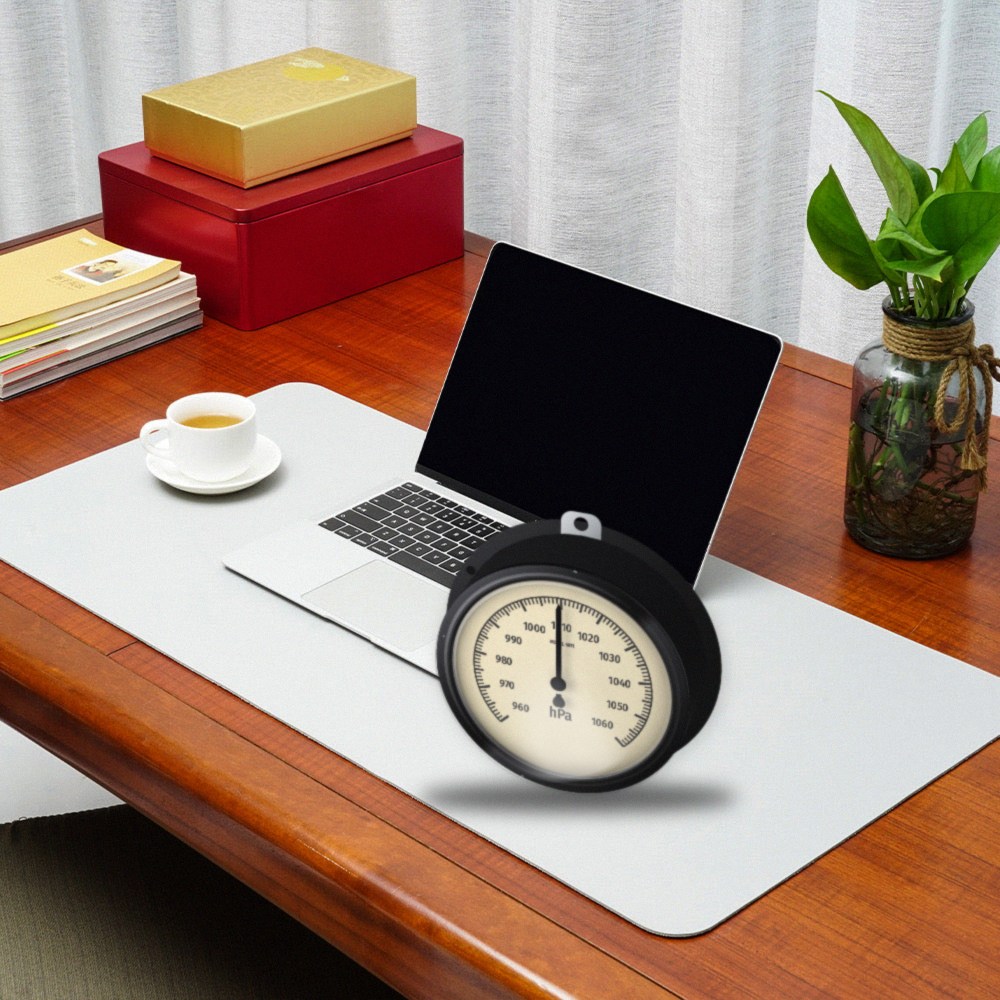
1010
